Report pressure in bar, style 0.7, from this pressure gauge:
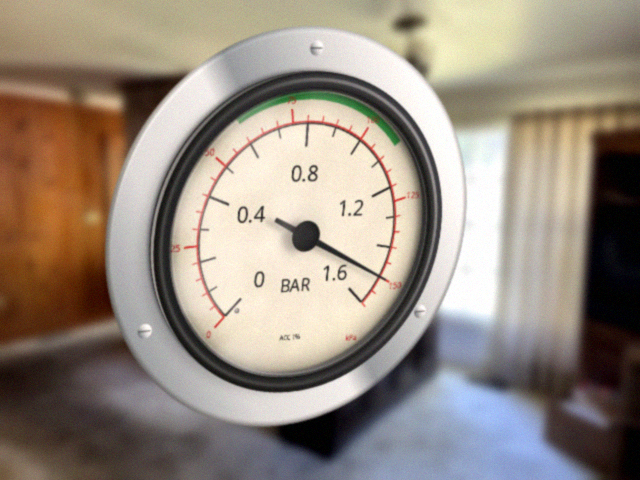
1.5
